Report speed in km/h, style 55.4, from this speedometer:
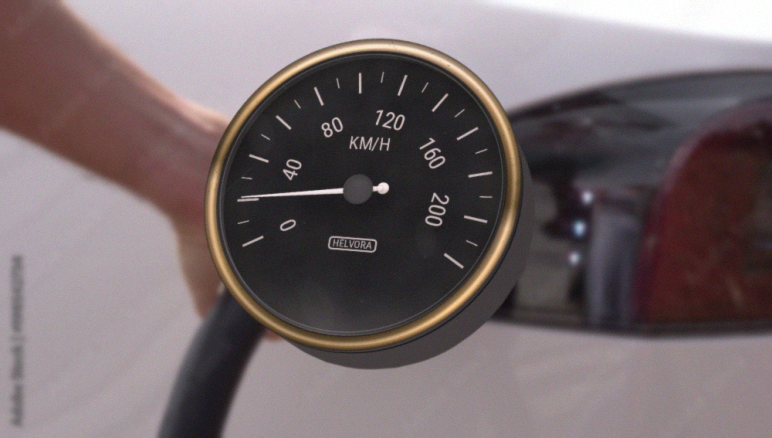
20
